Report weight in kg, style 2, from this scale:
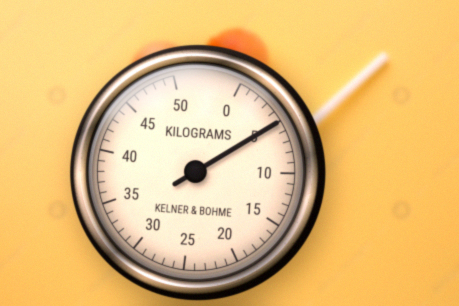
5
